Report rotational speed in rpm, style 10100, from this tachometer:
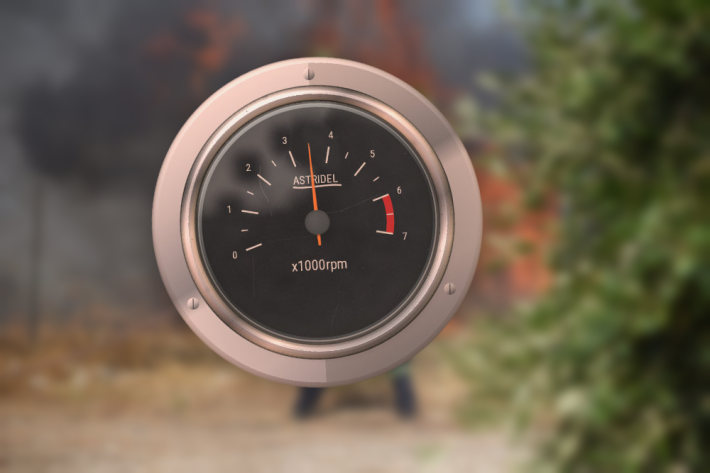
3500
